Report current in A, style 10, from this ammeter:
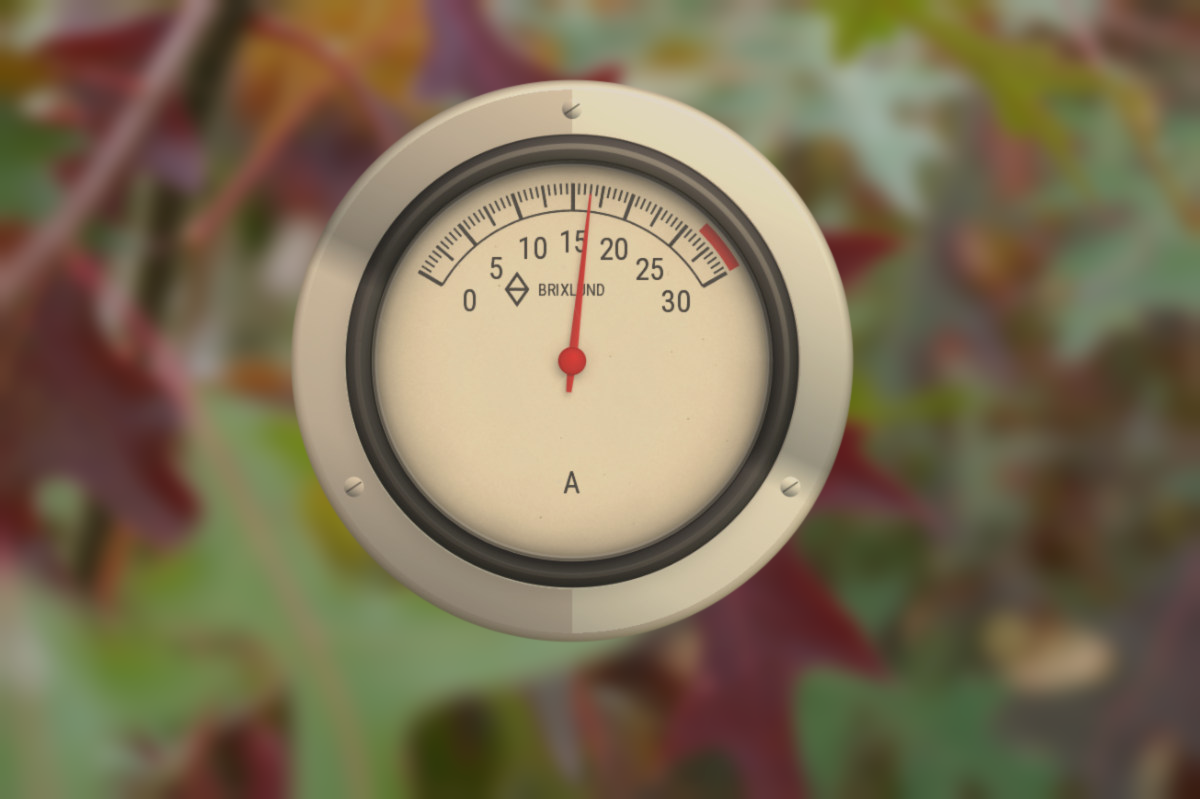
16.5
